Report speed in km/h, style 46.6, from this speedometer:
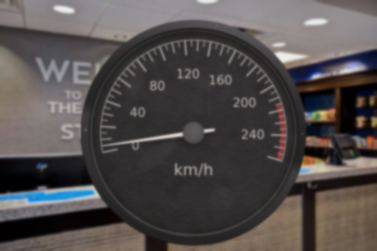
5
